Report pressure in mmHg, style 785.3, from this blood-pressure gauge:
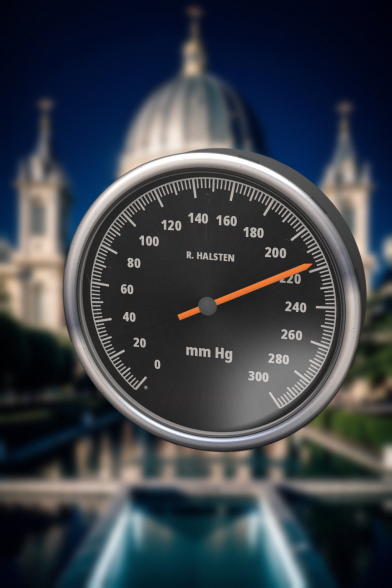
216
